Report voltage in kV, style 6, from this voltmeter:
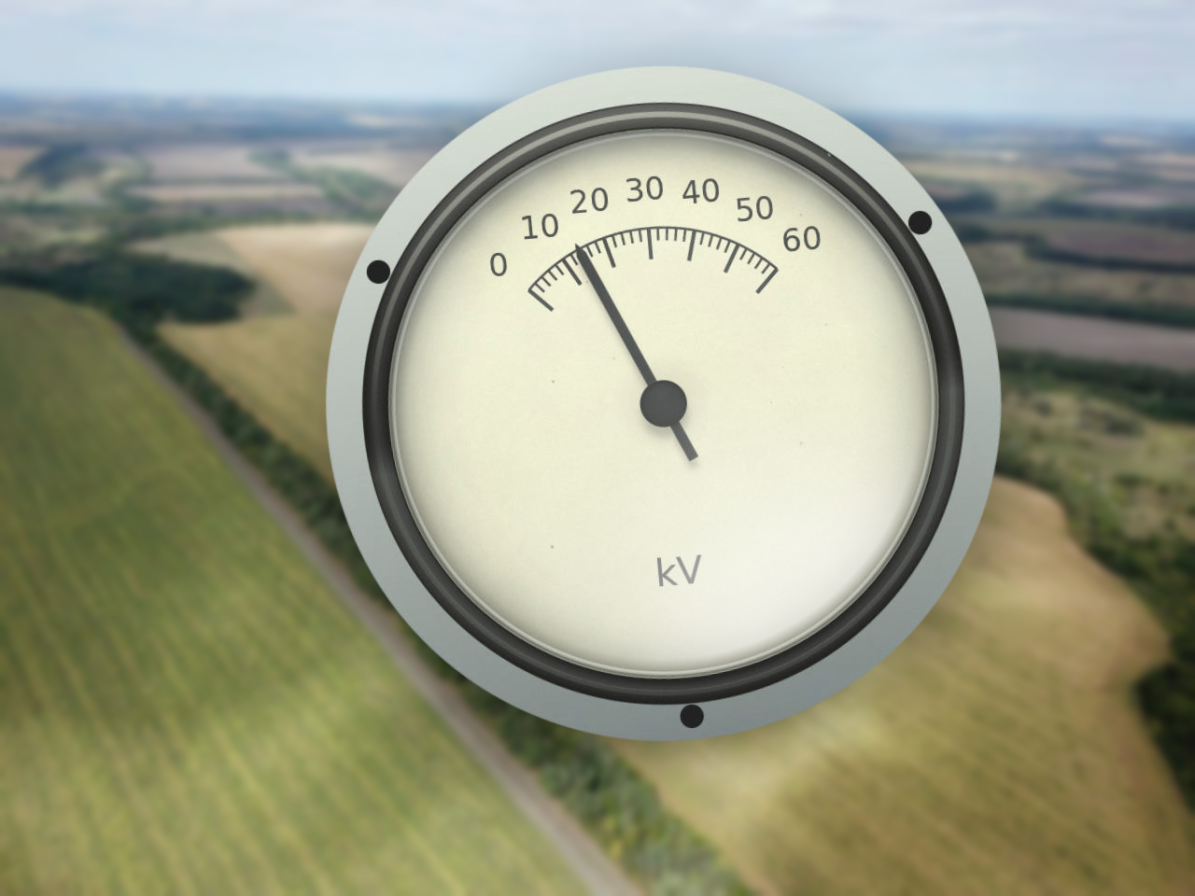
14
